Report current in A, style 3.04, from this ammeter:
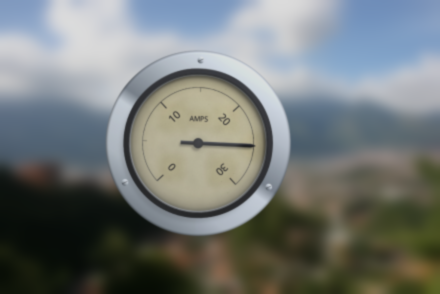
25
